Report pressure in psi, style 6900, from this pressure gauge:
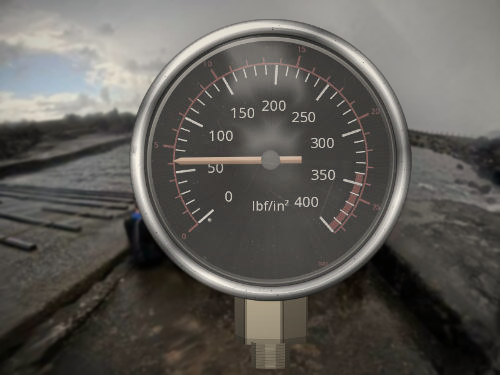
60
